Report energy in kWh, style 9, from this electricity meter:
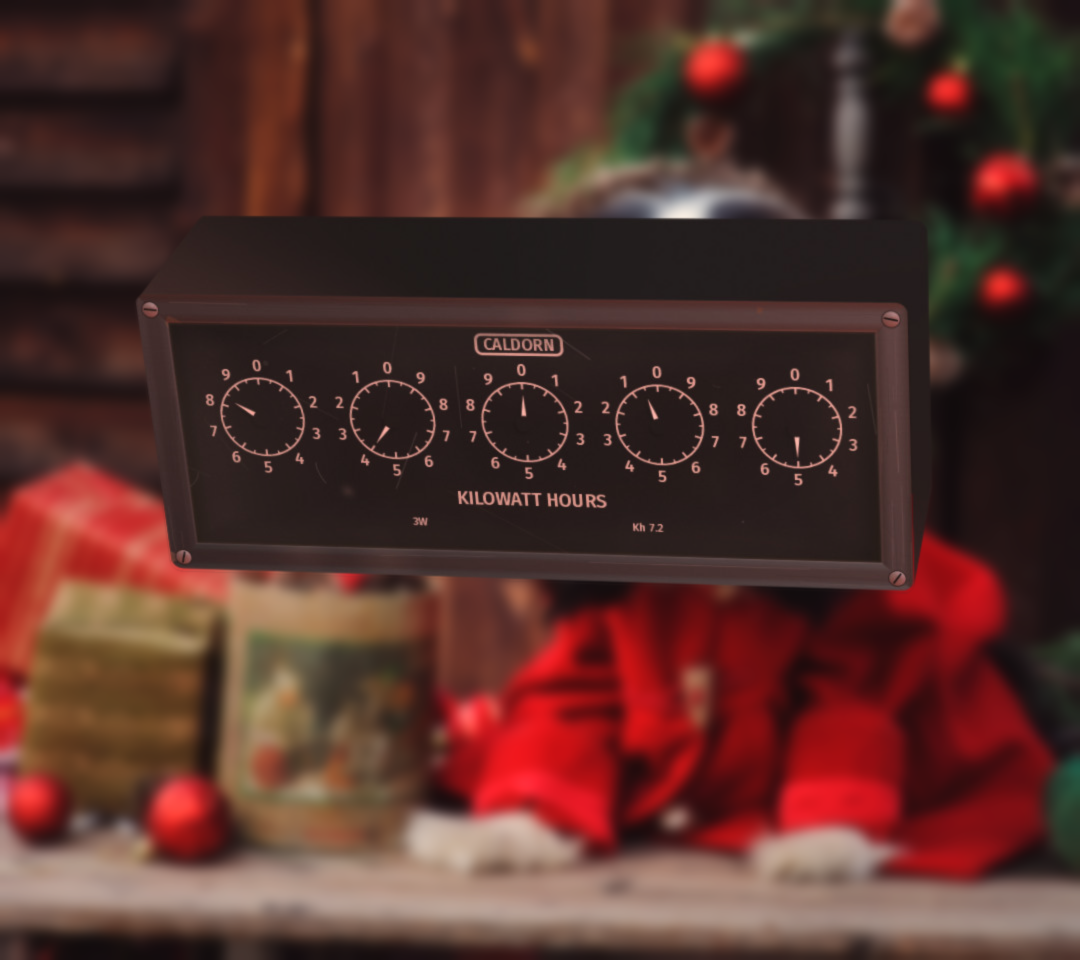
84005
